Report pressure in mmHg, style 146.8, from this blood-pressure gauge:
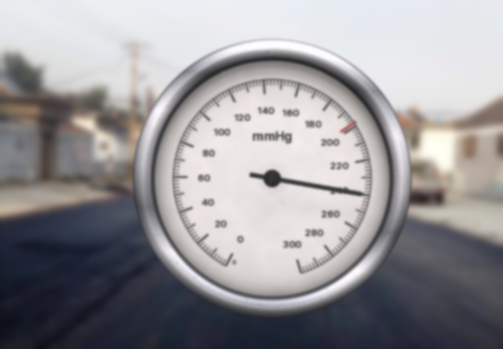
240
